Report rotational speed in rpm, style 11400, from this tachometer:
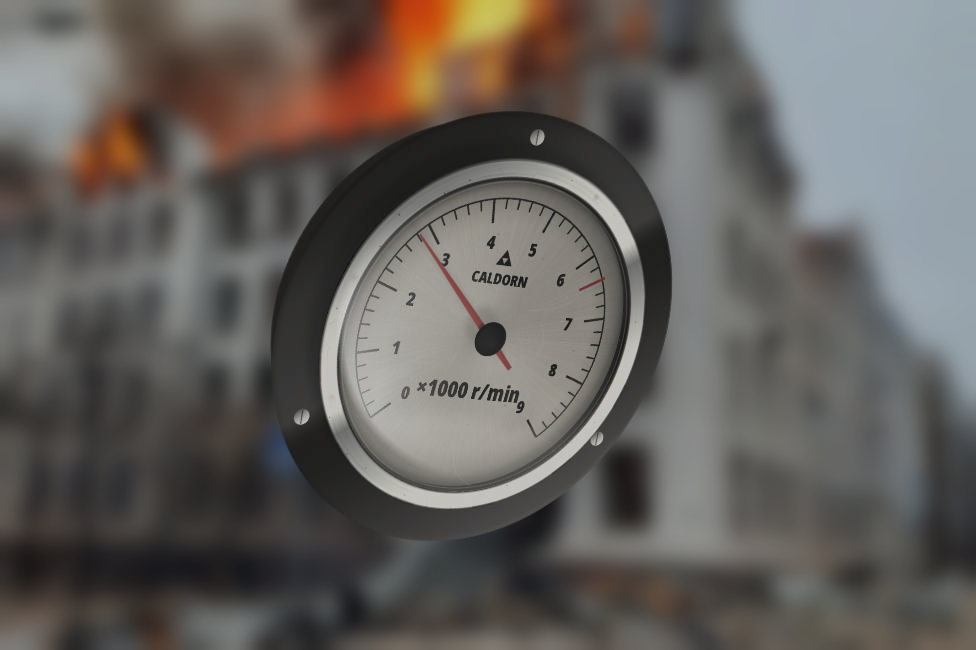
2800
